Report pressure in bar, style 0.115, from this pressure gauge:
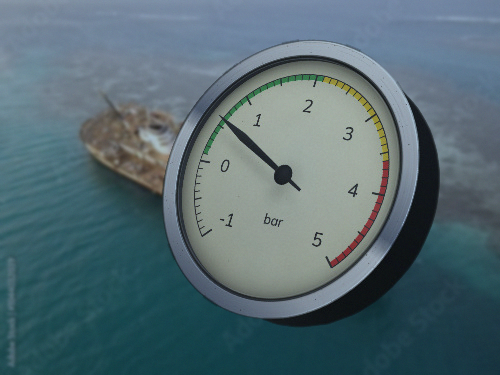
0.6
